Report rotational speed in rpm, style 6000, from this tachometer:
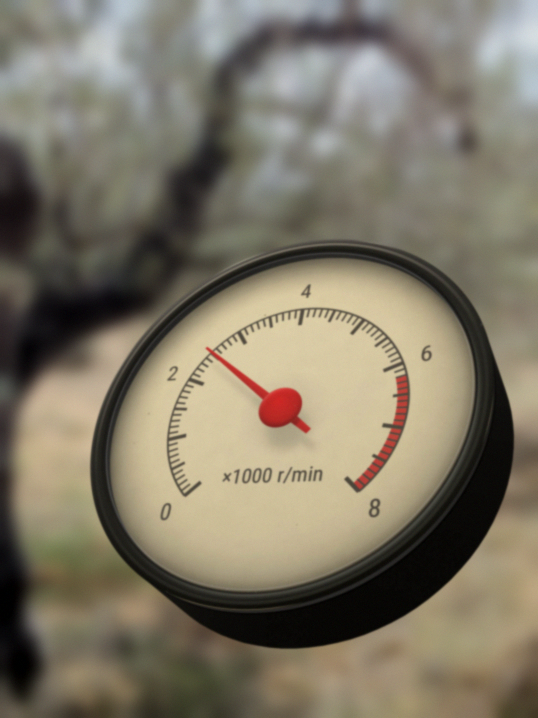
2500
